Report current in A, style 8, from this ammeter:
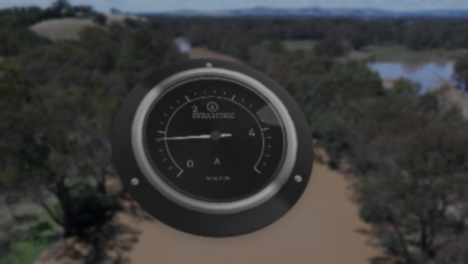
0.8
